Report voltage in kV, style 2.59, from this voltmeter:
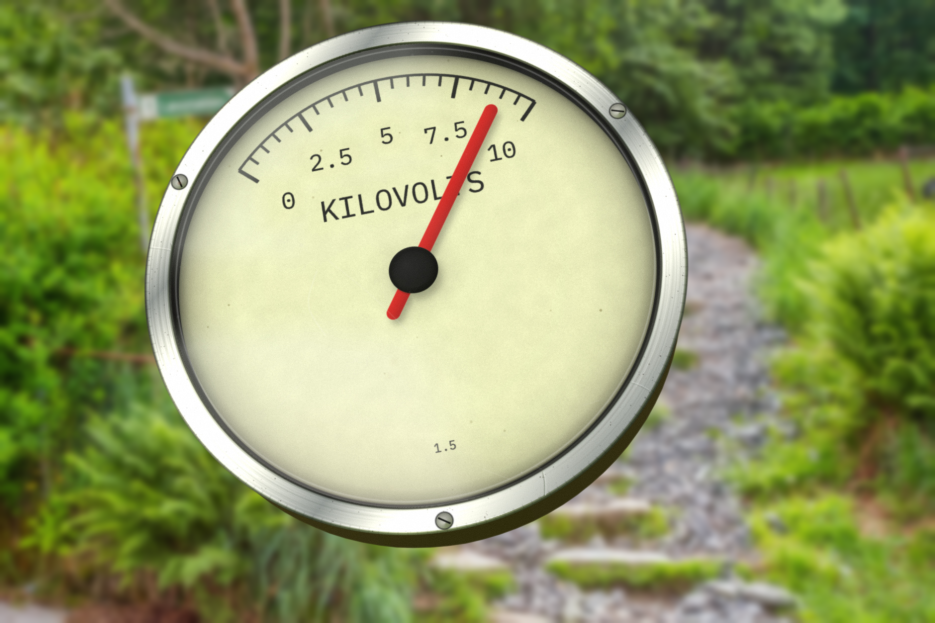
9
